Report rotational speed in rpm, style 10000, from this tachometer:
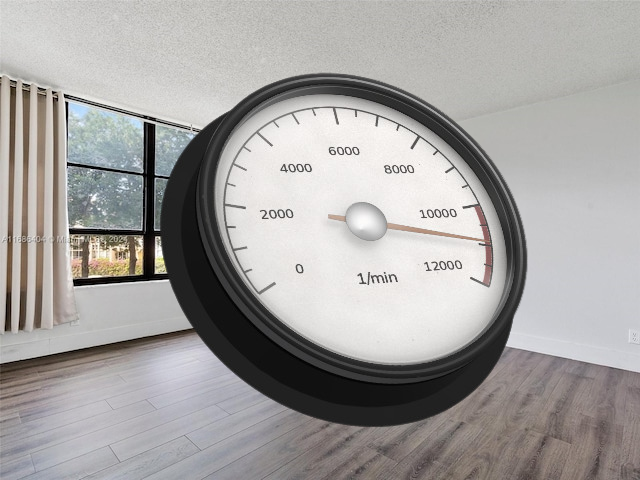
11000
